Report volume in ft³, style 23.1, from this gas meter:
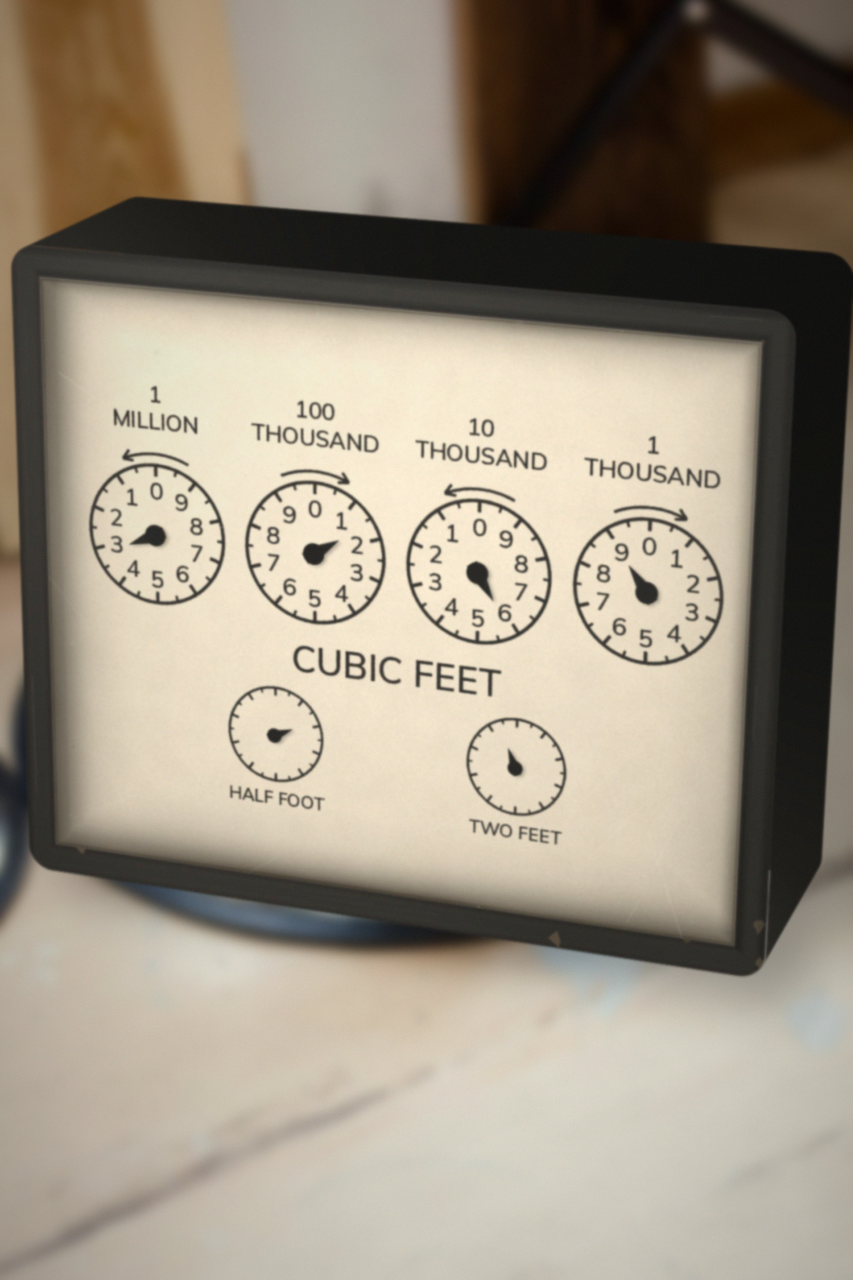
315900
